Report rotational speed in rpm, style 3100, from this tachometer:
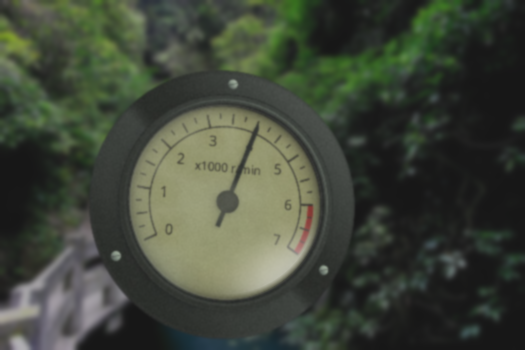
4000
